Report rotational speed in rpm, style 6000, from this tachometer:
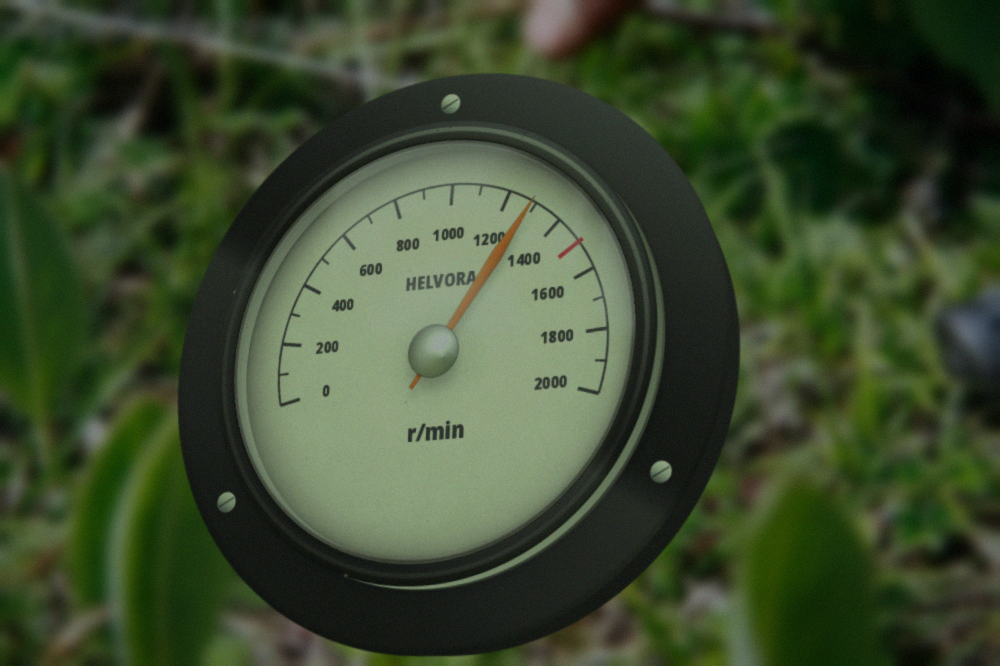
1300
